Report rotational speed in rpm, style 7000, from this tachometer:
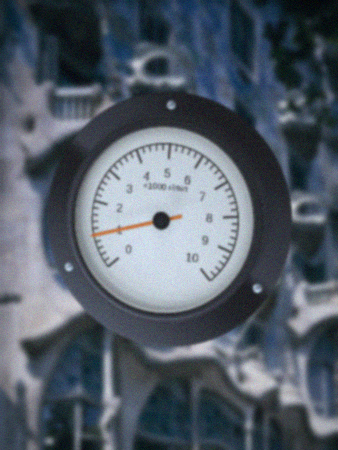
1000
